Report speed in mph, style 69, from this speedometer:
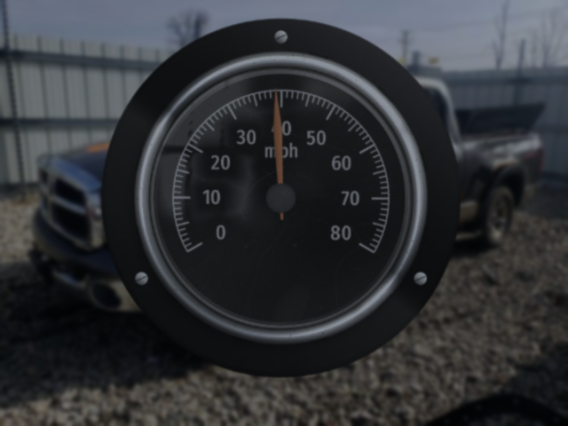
39
